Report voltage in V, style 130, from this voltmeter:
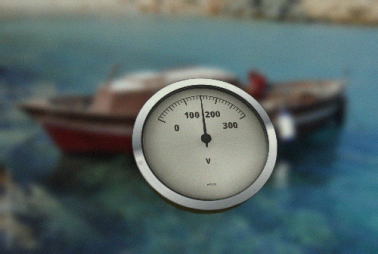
150
